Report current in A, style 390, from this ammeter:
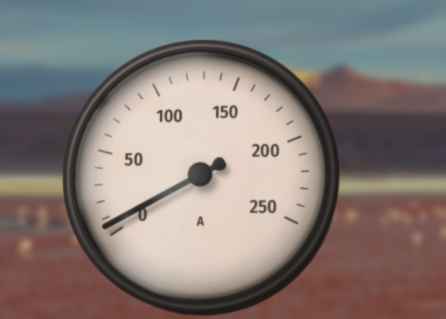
5
